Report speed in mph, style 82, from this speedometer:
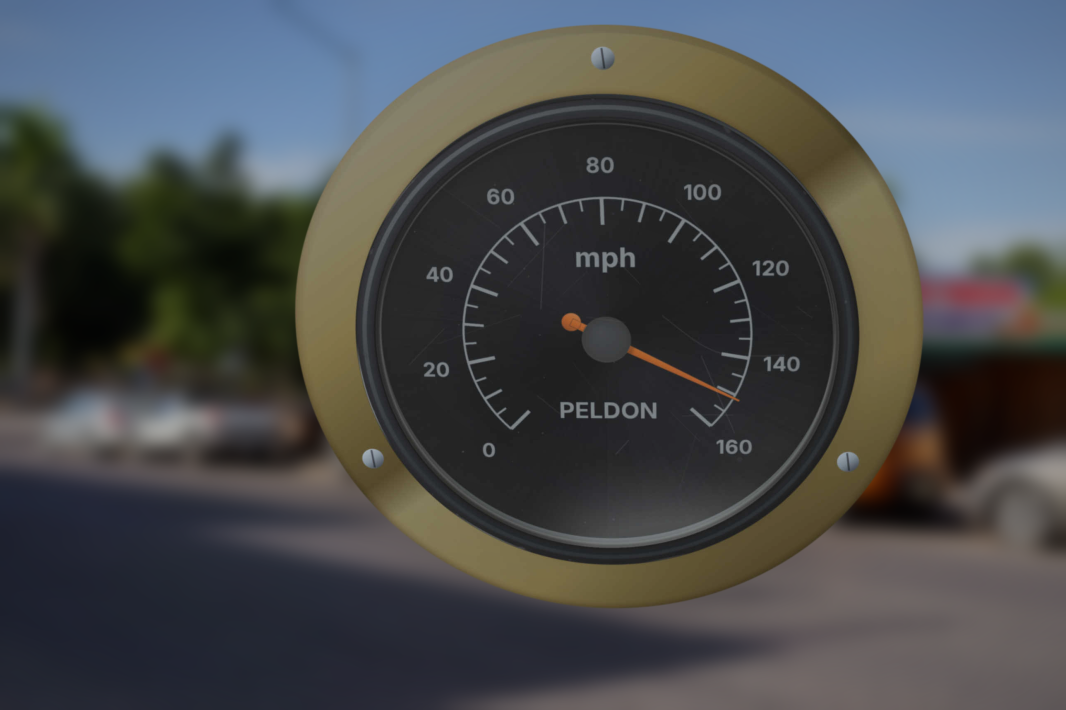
150
